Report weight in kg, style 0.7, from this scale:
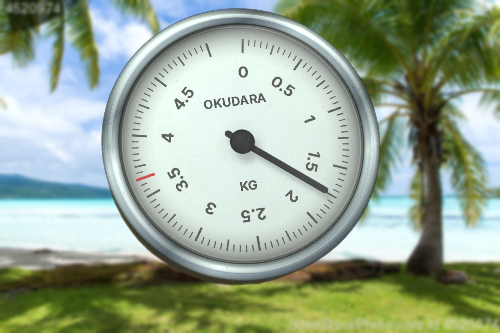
1.75
